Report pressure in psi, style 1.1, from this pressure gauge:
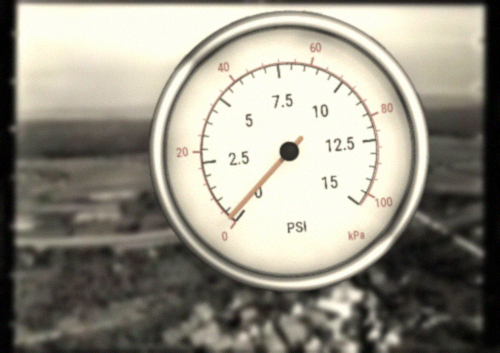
0.25
